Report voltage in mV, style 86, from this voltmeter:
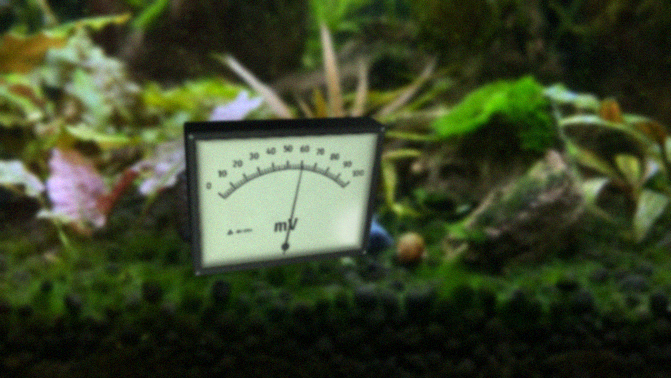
60
